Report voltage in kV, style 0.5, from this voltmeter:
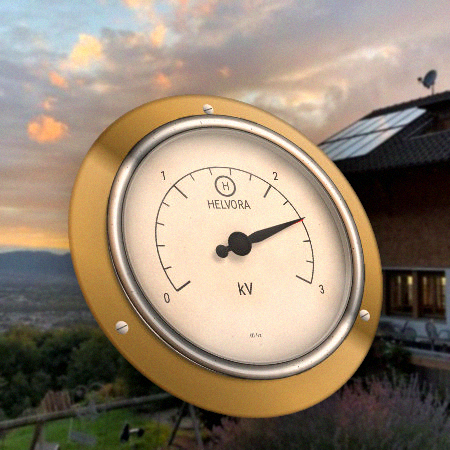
2.4
